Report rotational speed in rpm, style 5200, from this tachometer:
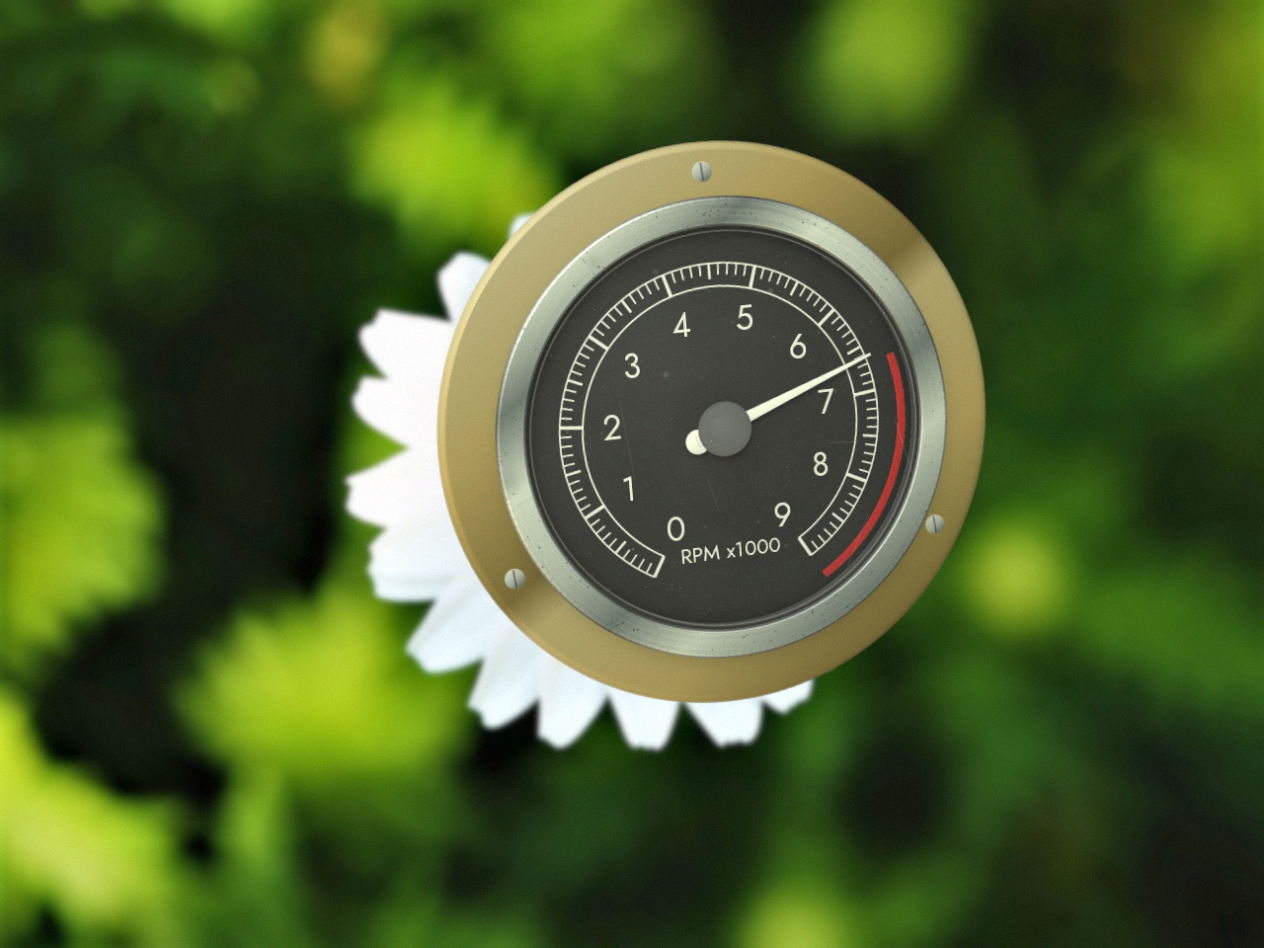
6600
